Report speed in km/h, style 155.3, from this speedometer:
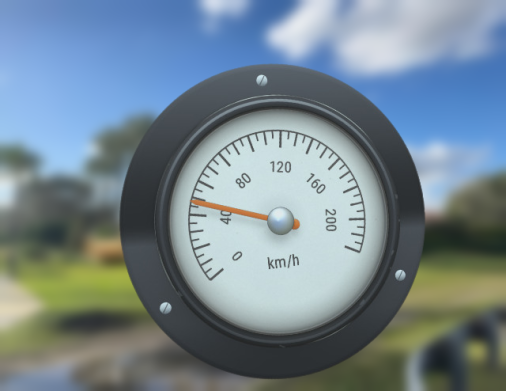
47.5
